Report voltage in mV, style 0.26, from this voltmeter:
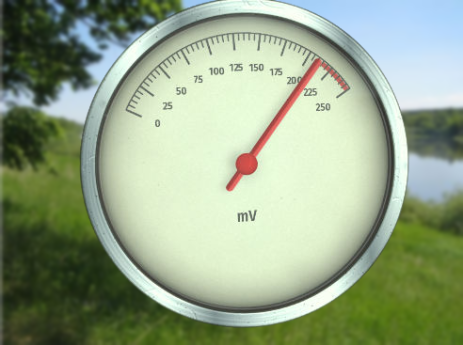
210
